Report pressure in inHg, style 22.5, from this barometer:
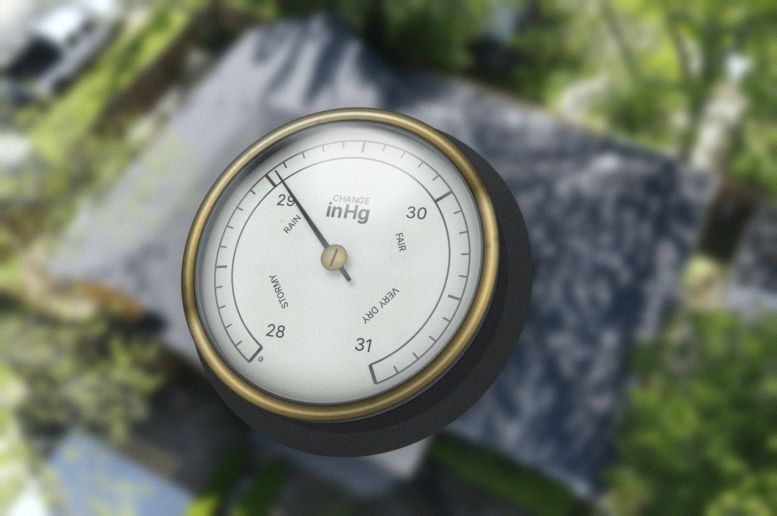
29.05
